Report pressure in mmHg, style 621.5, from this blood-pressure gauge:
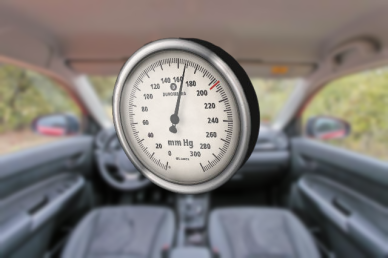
170
